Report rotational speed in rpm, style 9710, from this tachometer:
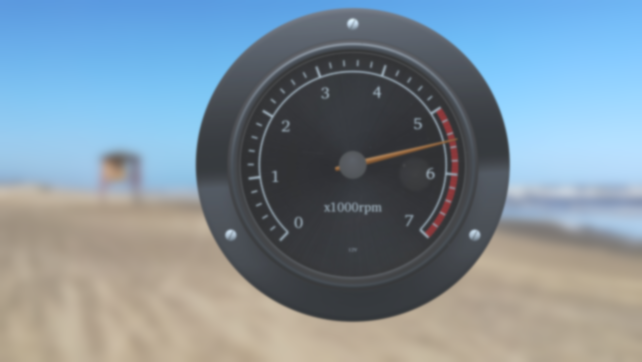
5500
